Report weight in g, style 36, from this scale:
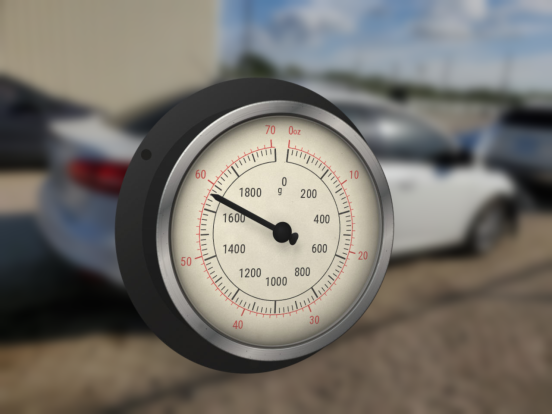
1660
